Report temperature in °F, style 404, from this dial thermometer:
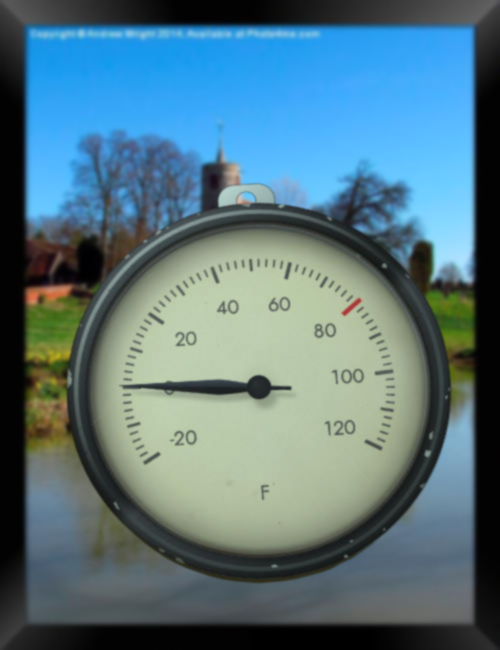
0
